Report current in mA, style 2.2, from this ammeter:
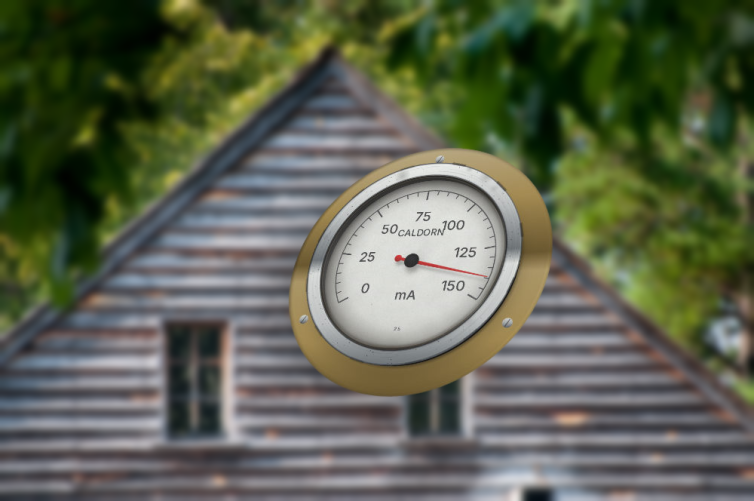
140
